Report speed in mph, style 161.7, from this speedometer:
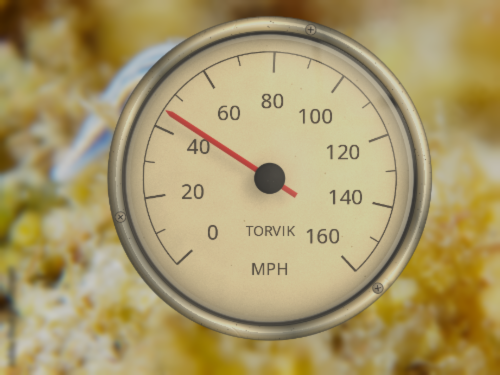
45
